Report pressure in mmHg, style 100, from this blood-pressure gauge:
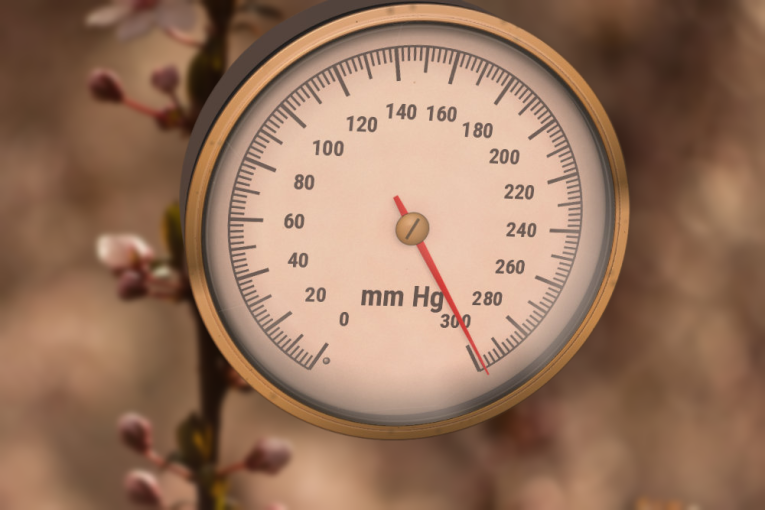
298
